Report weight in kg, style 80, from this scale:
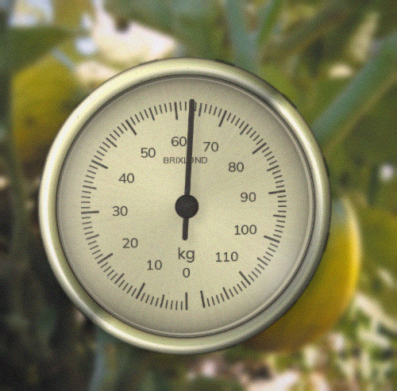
63
